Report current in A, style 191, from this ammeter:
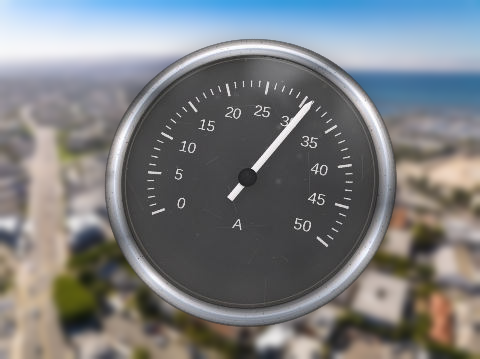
31
